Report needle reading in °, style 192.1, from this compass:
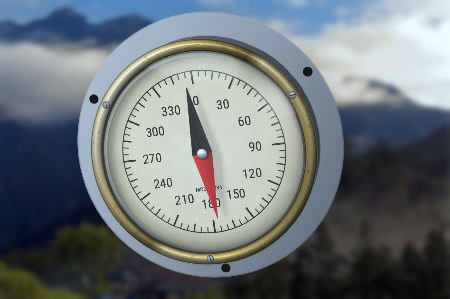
175
